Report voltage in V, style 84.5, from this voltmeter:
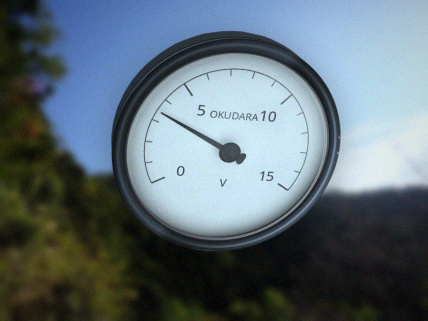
3.5
